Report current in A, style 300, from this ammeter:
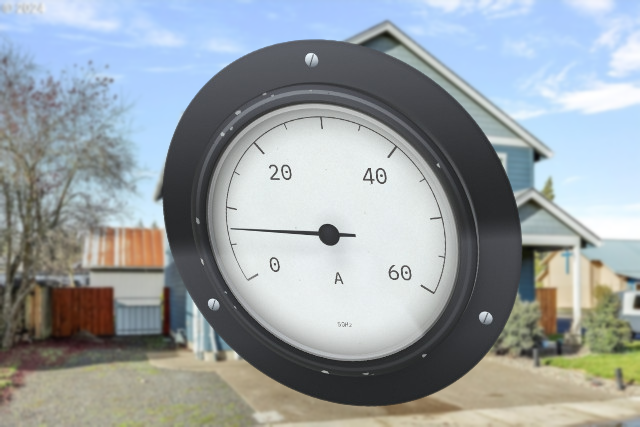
7.5
